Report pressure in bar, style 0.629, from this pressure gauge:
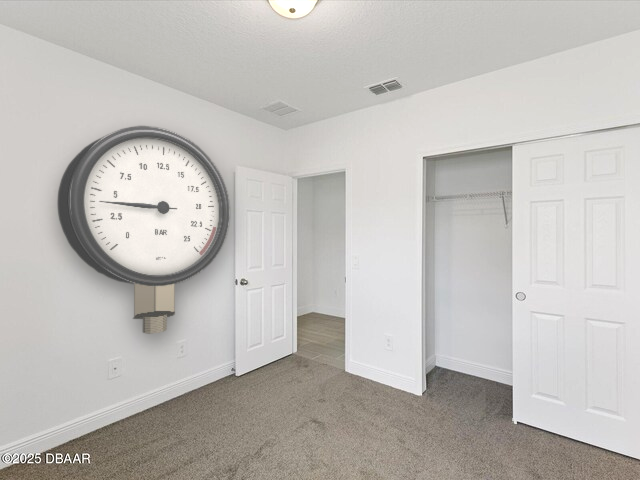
4
